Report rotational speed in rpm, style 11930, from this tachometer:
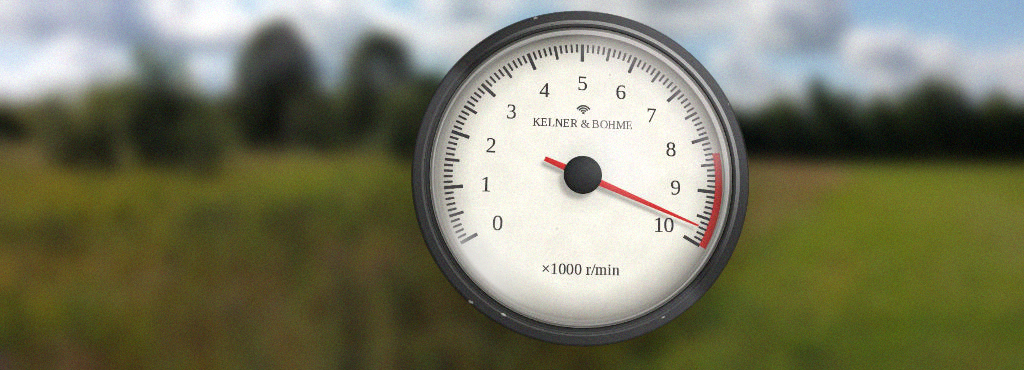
9700
